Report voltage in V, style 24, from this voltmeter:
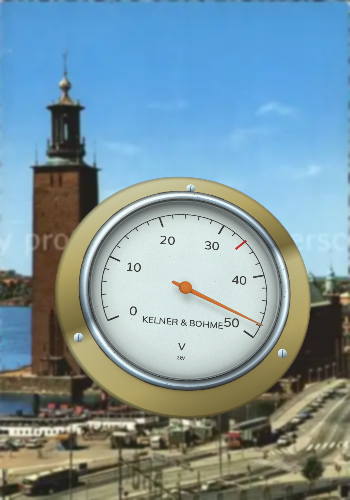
48
